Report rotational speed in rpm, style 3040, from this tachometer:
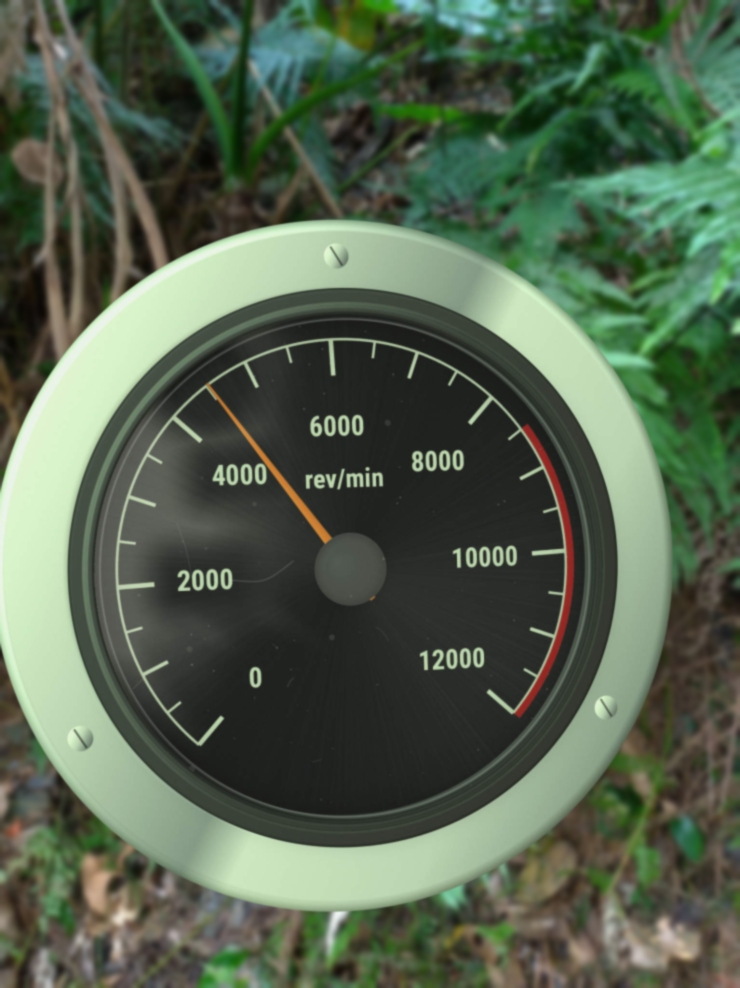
4500
